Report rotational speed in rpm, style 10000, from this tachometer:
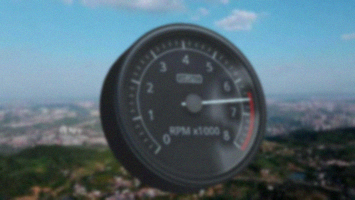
6600
